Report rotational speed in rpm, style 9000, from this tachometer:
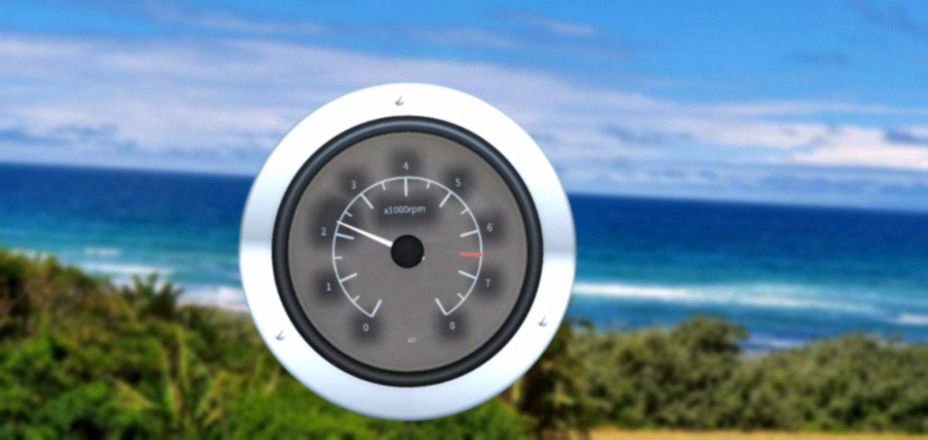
2250
